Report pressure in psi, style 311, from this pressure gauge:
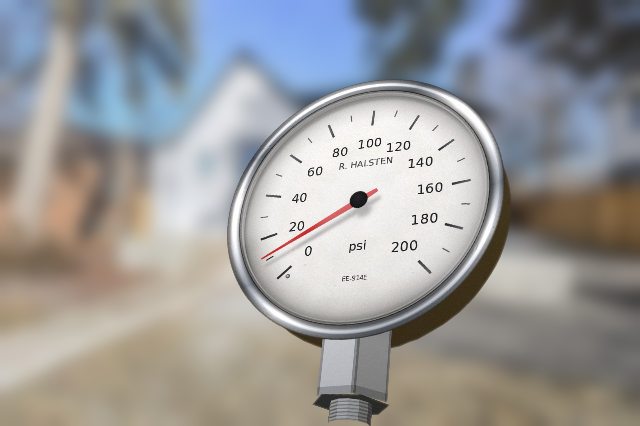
10
